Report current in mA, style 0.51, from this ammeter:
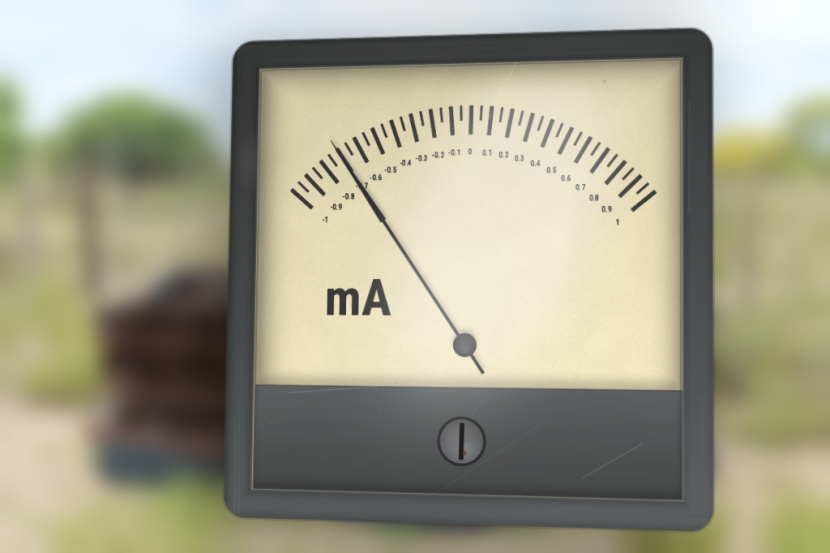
-0.7
